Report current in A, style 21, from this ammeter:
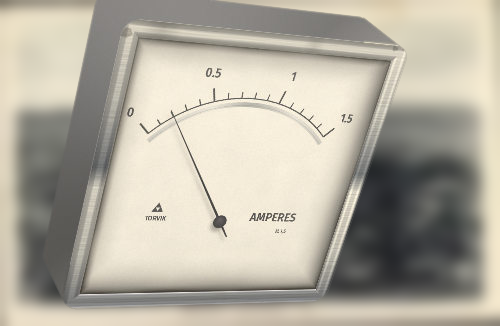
0.2
